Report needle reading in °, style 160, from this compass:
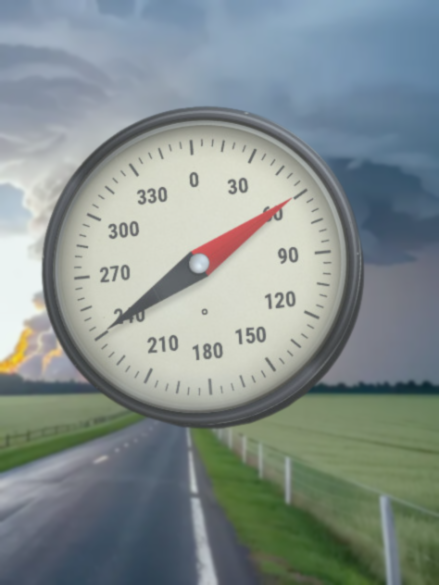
60
